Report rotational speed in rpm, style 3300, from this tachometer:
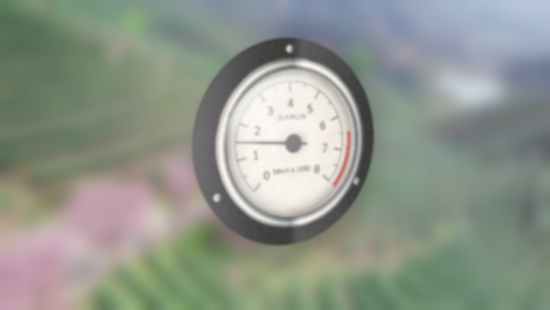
1500
